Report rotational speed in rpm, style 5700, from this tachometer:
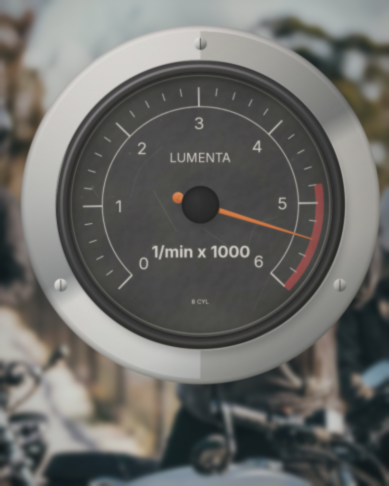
5400
